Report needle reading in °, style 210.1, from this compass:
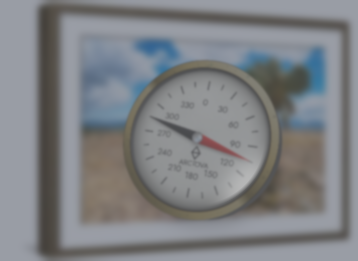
105
